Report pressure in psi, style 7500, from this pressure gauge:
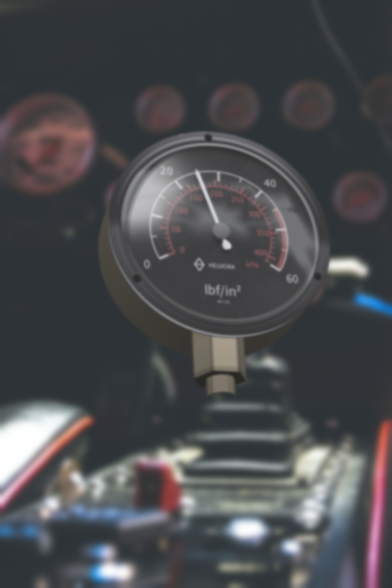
25
